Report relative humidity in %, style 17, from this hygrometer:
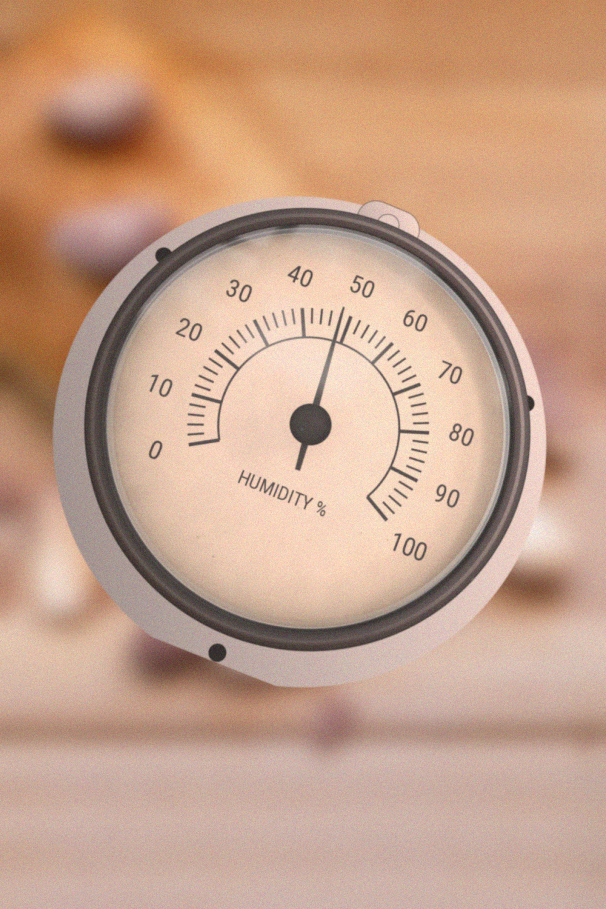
48
